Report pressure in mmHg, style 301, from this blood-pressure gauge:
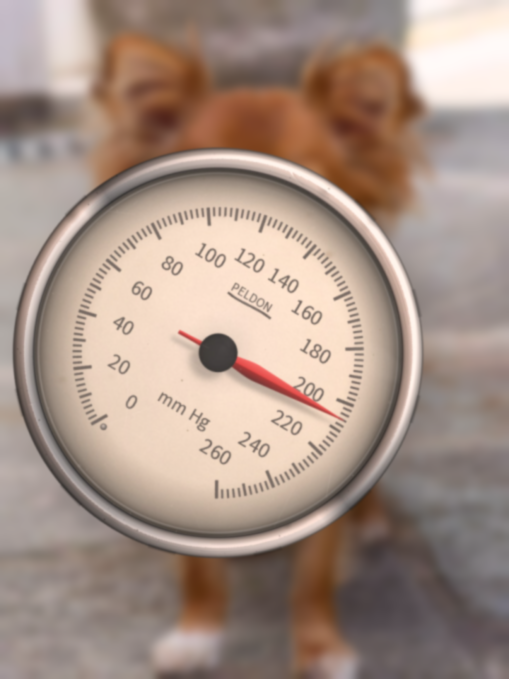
206
